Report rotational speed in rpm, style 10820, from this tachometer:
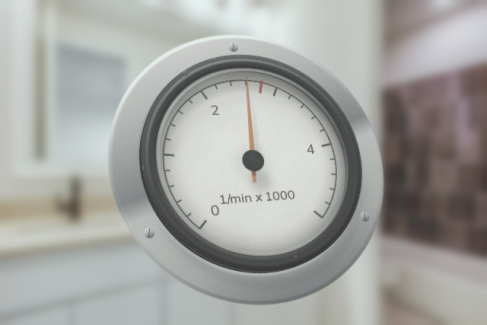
2600
